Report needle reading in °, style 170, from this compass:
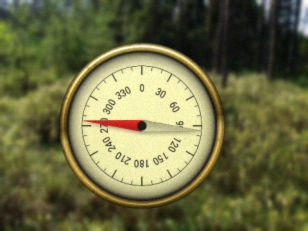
275
